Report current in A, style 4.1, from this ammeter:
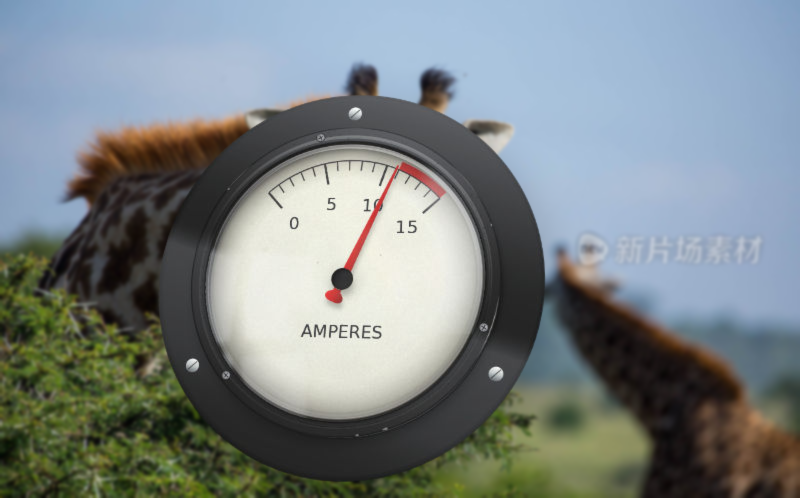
11
